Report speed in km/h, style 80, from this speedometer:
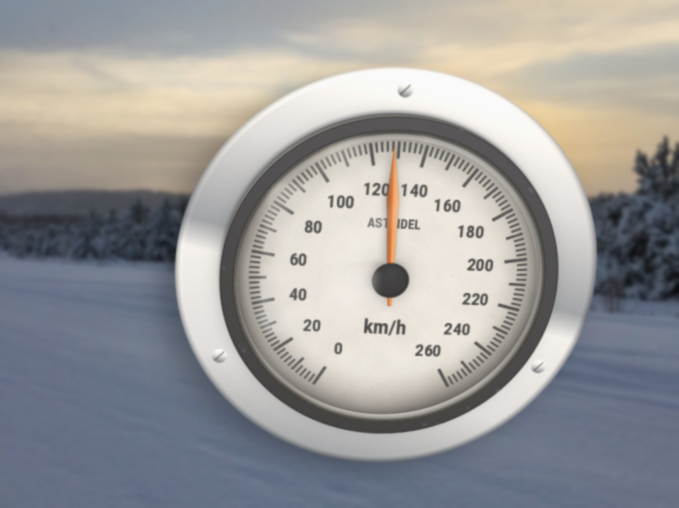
128
